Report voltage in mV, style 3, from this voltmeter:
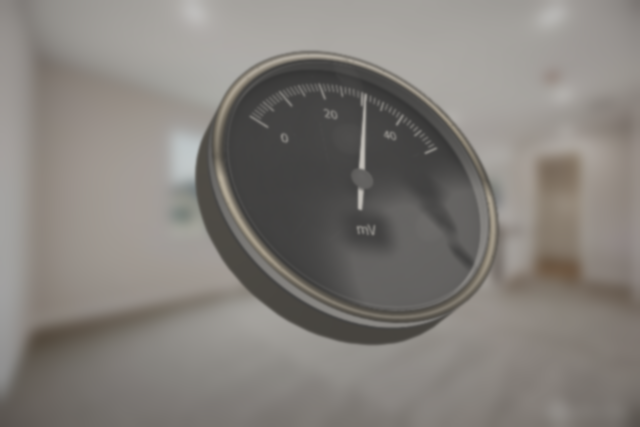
30
